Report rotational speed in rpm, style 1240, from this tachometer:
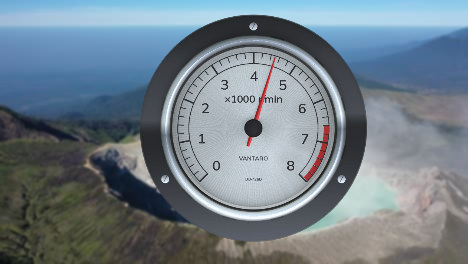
4500
